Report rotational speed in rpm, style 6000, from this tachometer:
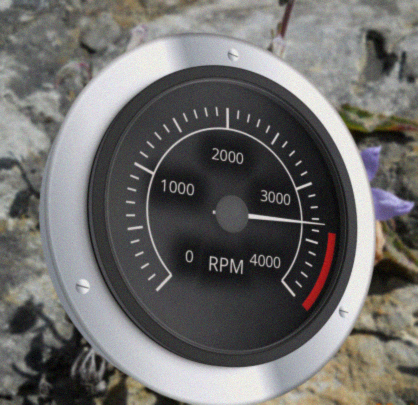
3350
